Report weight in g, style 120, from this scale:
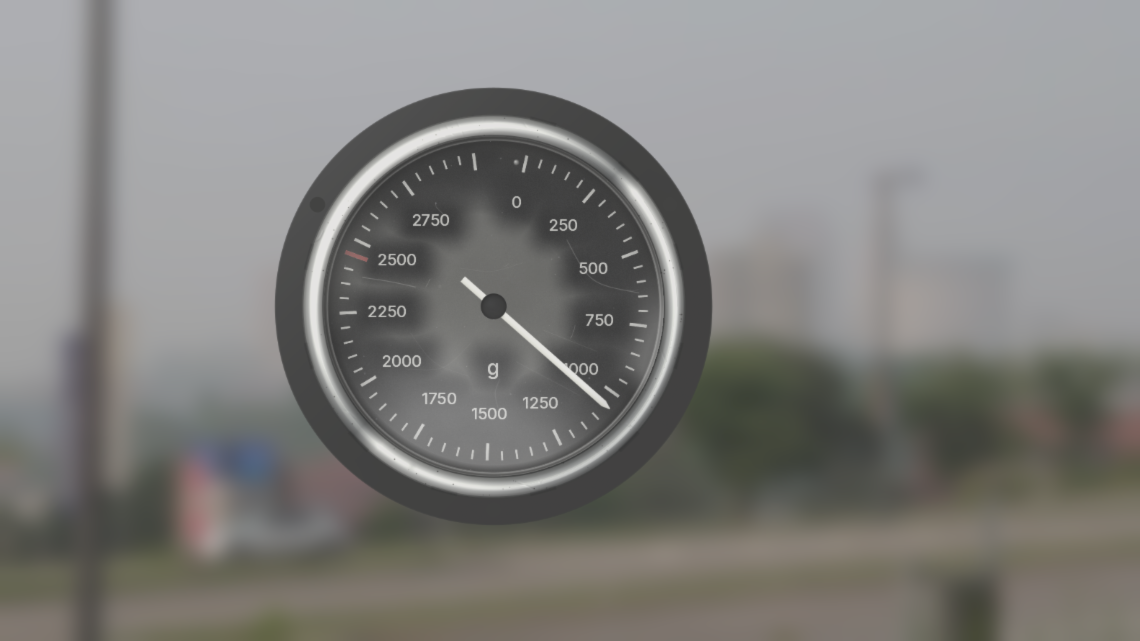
1050
